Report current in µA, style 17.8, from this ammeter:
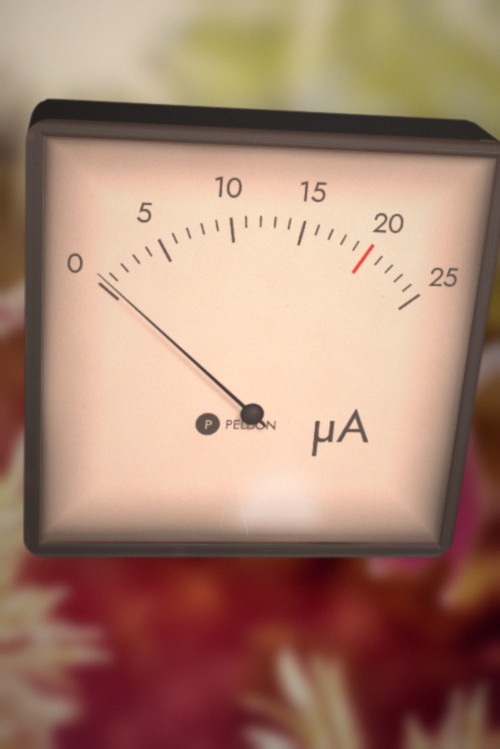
0.5
